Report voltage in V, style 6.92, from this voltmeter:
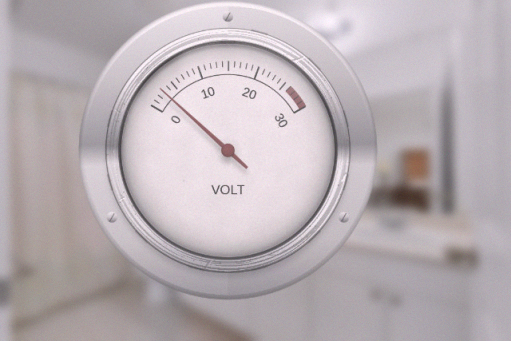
3
